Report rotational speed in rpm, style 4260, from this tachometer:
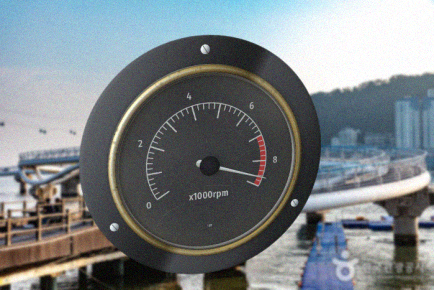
8600
